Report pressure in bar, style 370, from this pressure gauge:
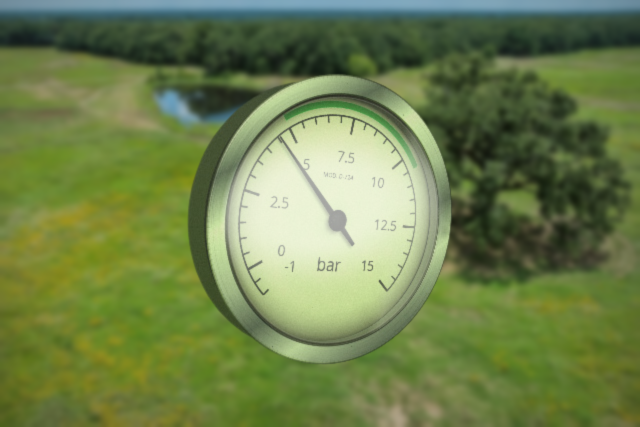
4.5
